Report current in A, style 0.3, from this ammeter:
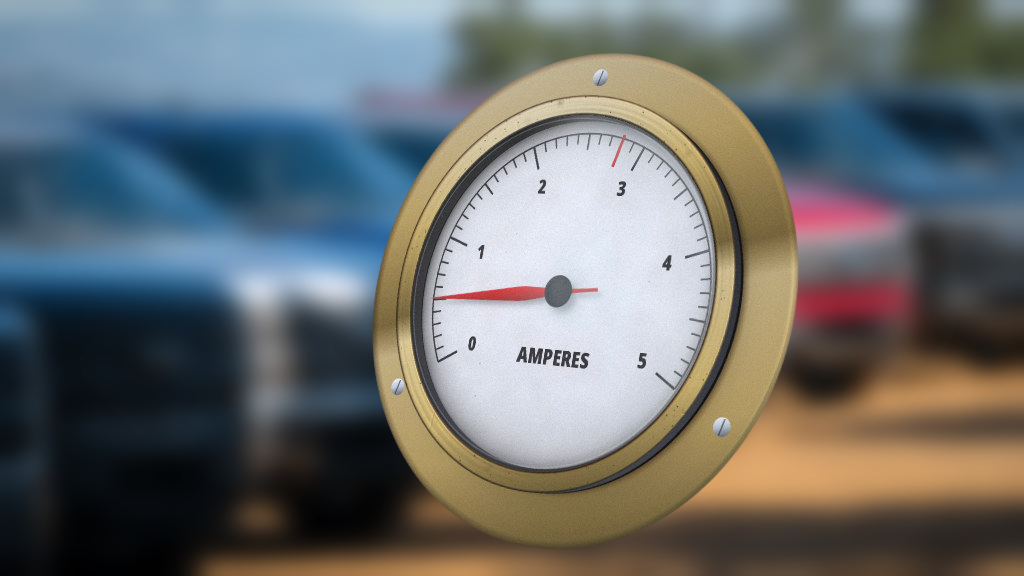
0.5
